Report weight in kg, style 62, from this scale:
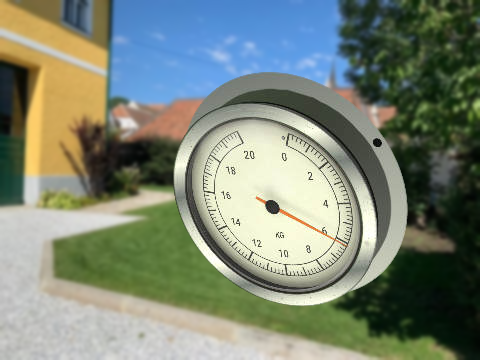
6
